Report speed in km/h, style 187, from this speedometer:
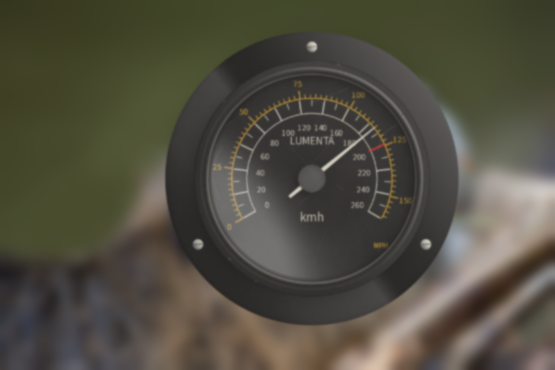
185
